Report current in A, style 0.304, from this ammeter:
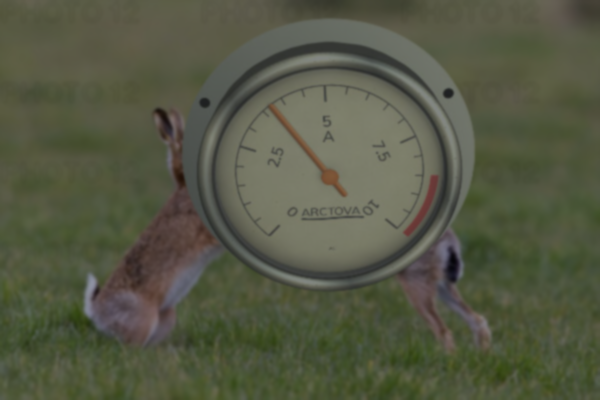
3.75
